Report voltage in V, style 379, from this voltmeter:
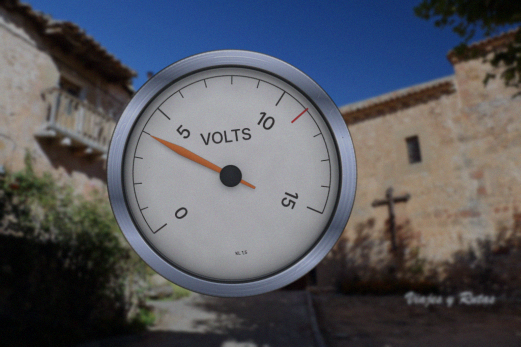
4
